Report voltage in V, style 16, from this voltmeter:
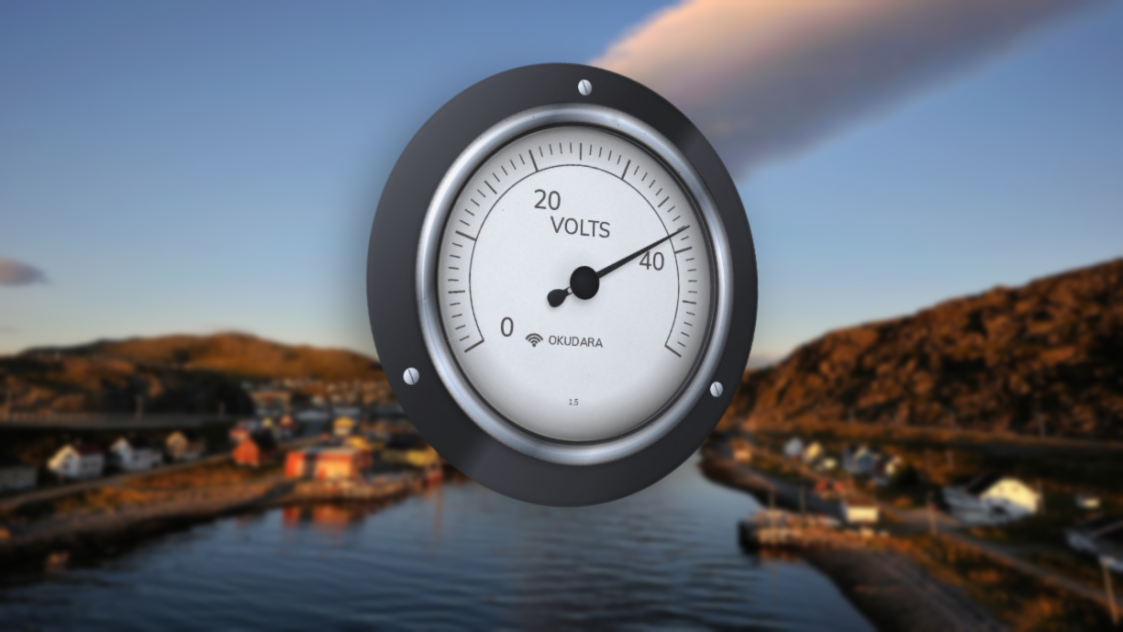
38
